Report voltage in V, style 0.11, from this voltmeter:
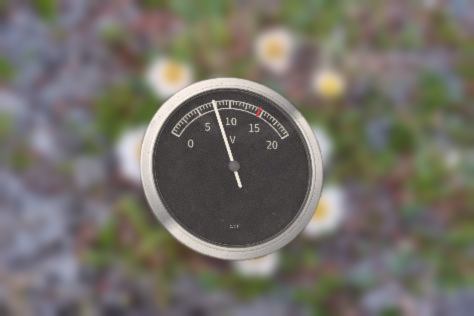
7.5
